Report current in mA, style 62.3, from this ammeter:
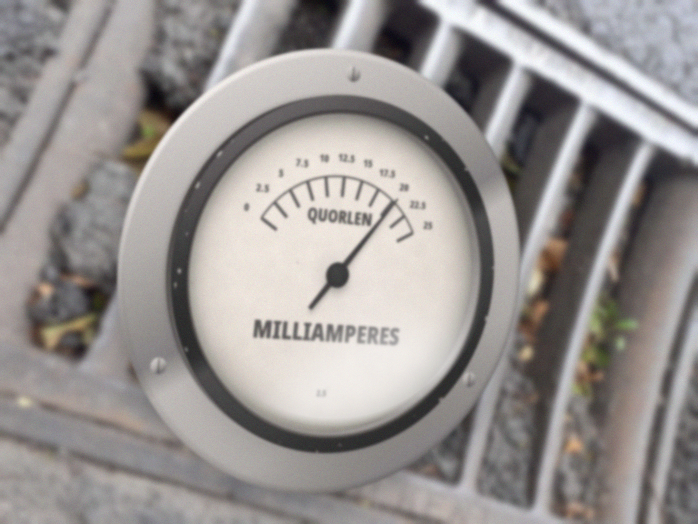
20
